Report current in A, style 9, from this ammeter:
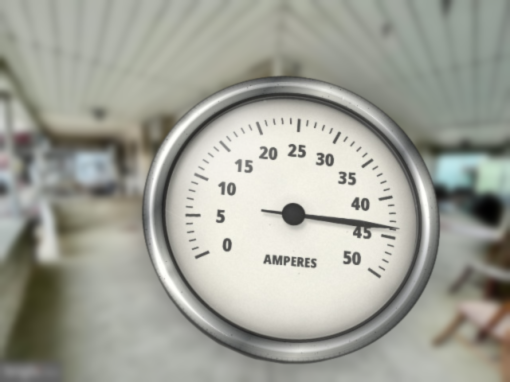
44
